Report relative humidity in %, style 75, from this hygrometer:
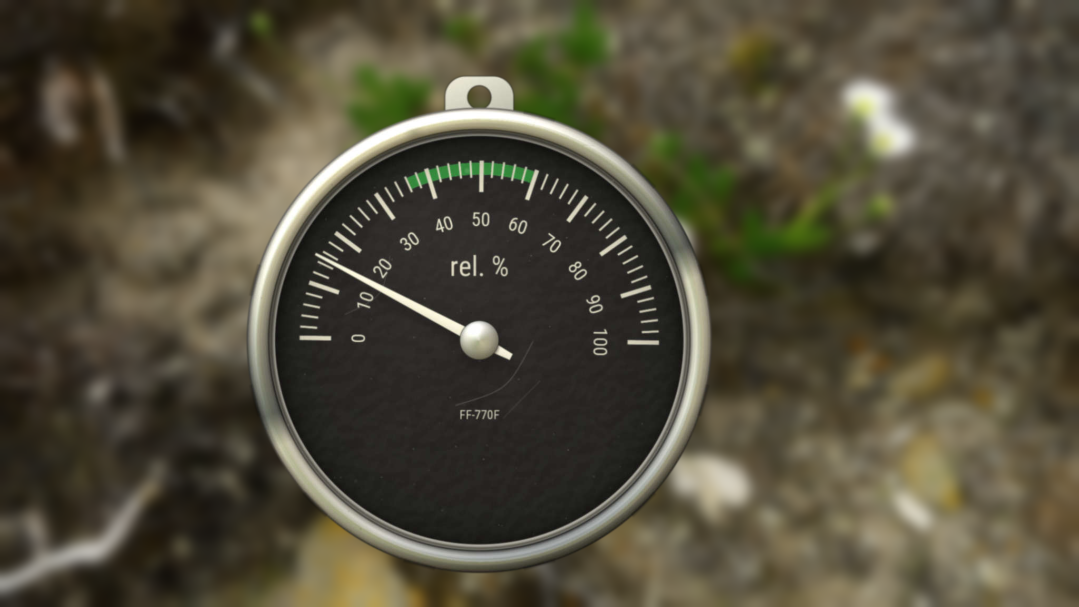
15
